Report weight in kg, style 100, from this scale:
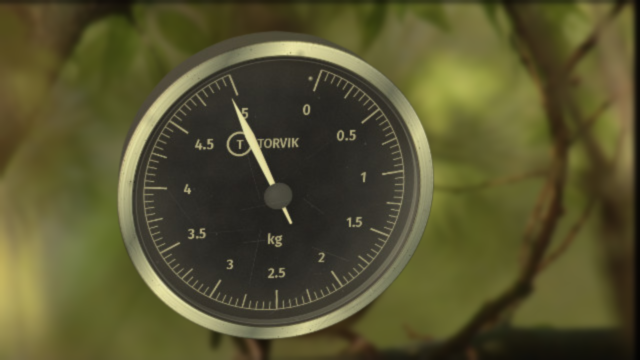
4.95
